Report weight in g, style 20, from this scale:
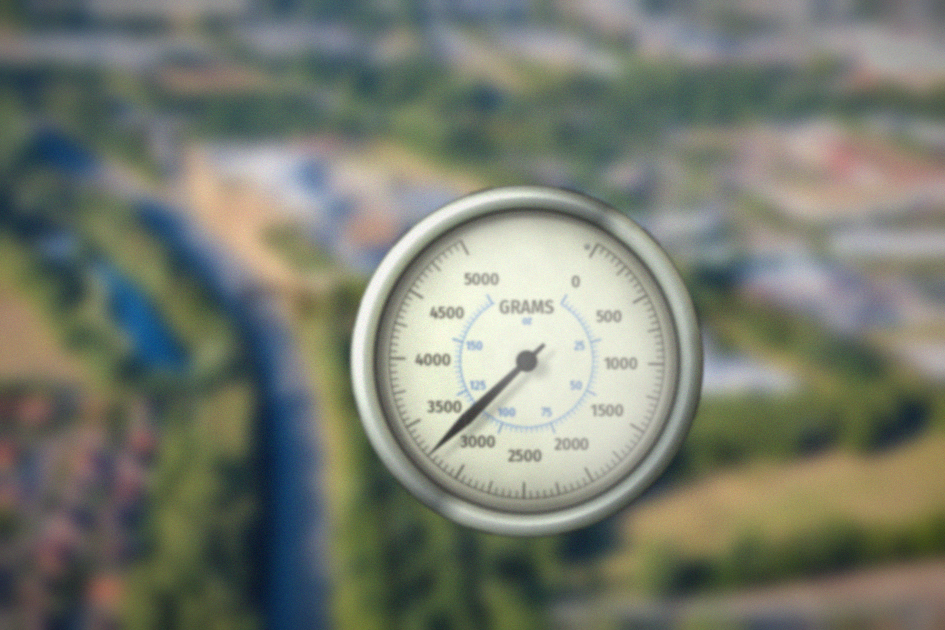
3250
